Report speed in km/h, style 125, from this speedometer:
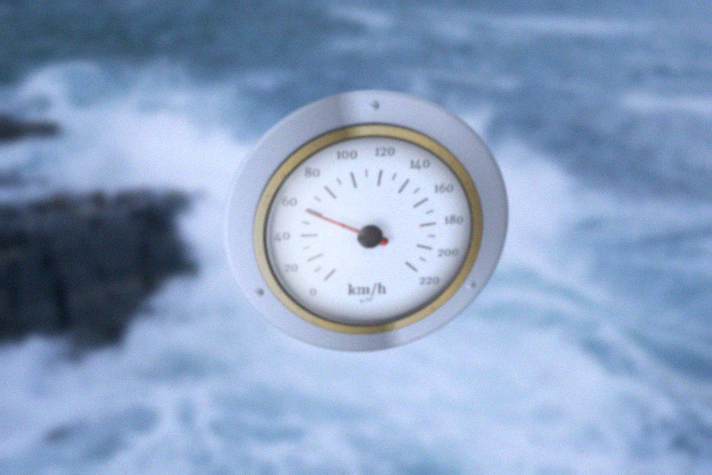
60
